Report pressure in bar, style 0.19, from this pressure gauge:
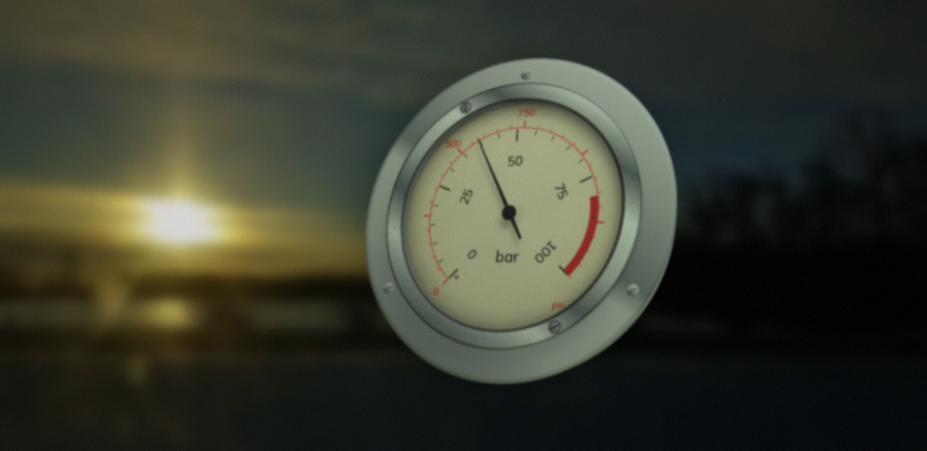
40
